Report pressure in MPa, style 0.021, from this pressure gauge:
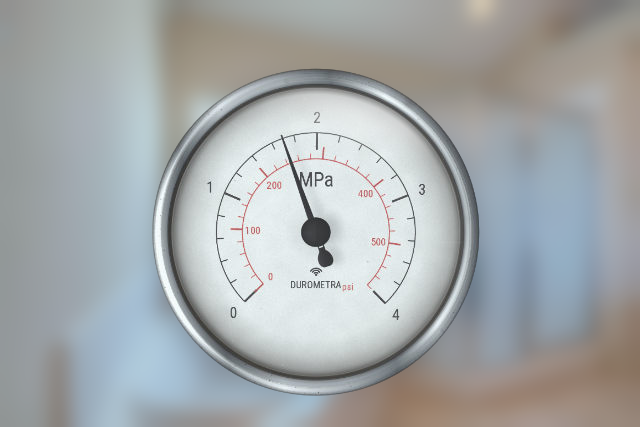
1.7
